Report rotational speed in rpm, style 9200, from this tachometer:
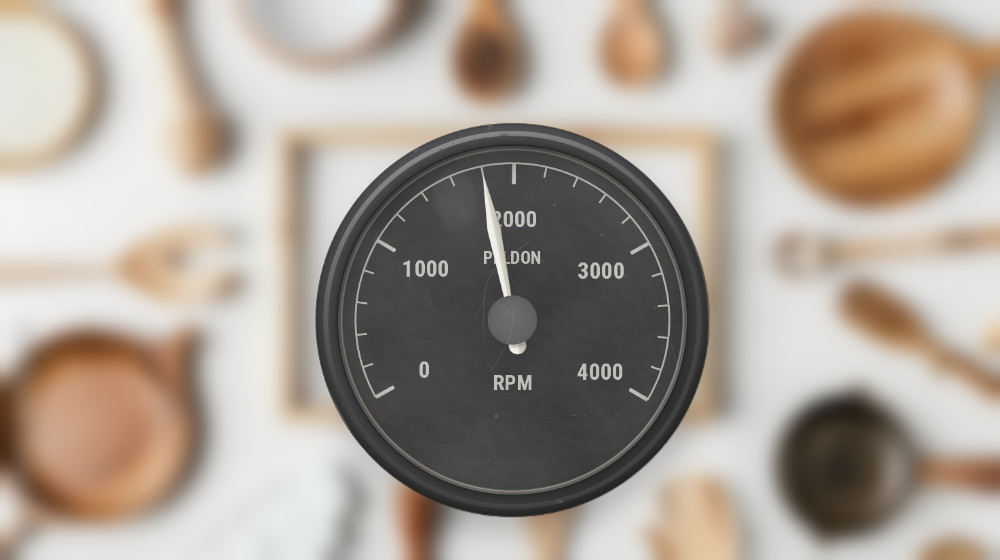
1800
